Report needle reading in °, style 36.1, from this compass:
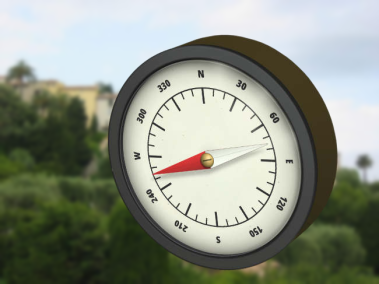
255
